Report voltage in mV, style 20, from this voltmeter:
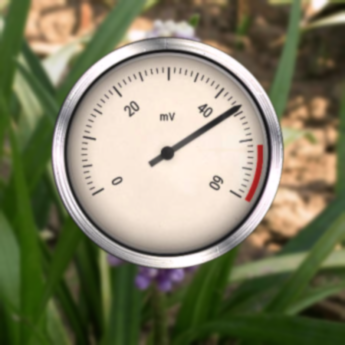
44
